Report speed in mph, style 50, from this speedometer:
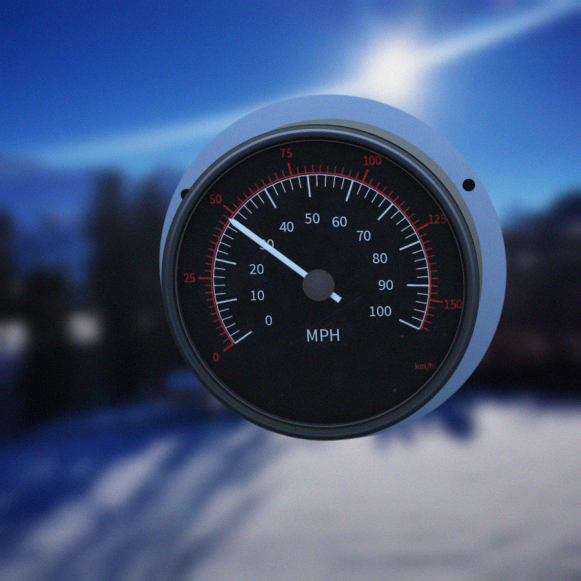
30
